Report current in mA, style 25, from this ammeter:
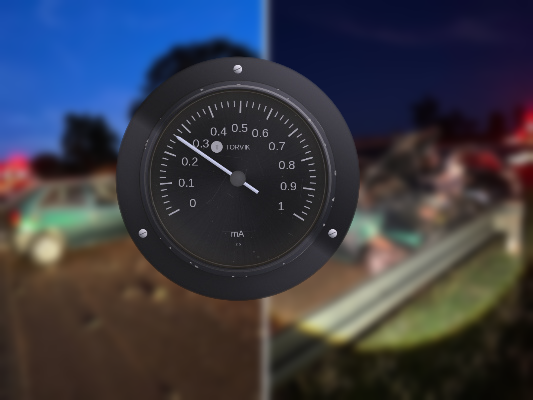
0.26
